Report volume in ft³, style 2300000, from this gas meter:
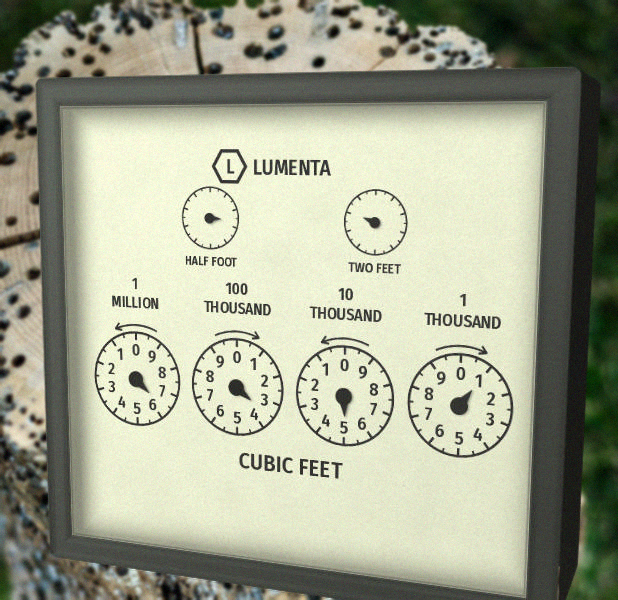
635100
